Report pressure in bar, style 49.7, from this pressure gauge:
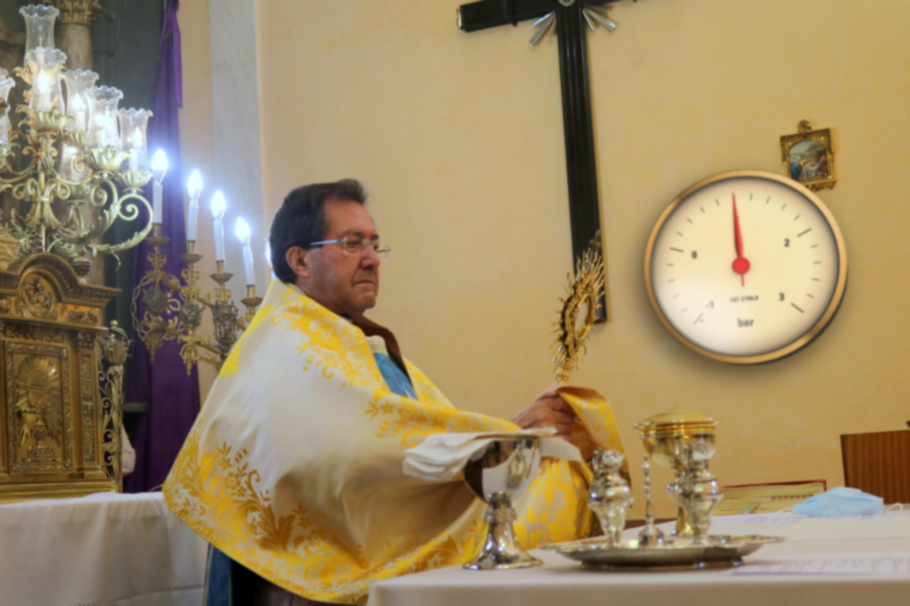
1
